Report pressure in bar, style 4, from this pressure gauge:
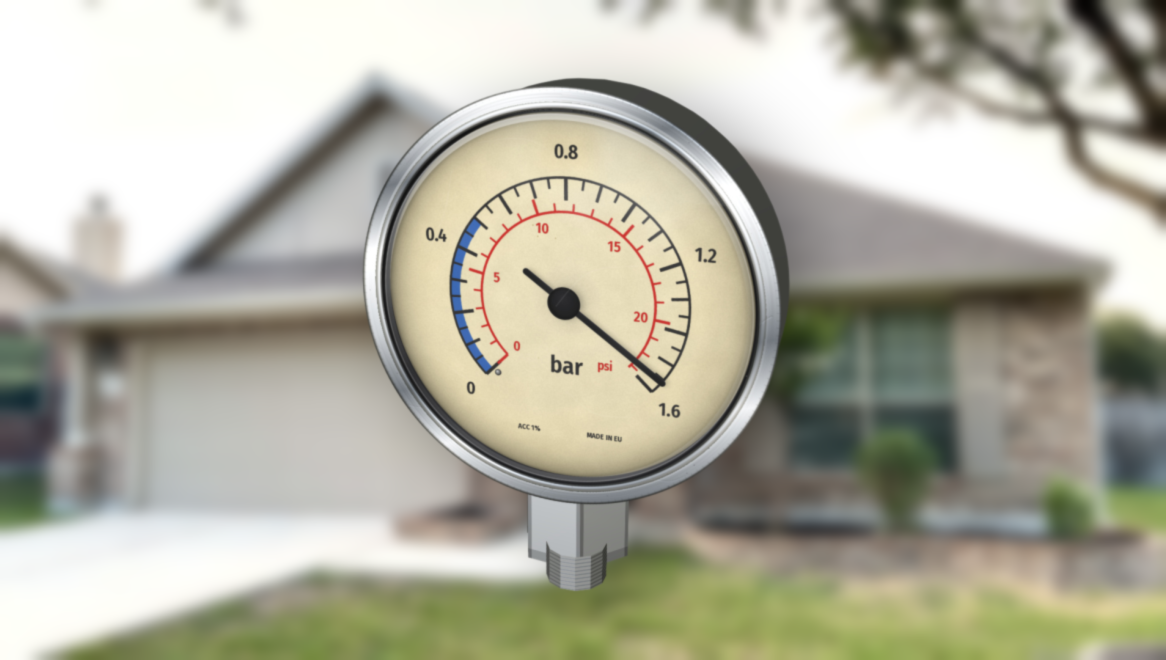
1.55
